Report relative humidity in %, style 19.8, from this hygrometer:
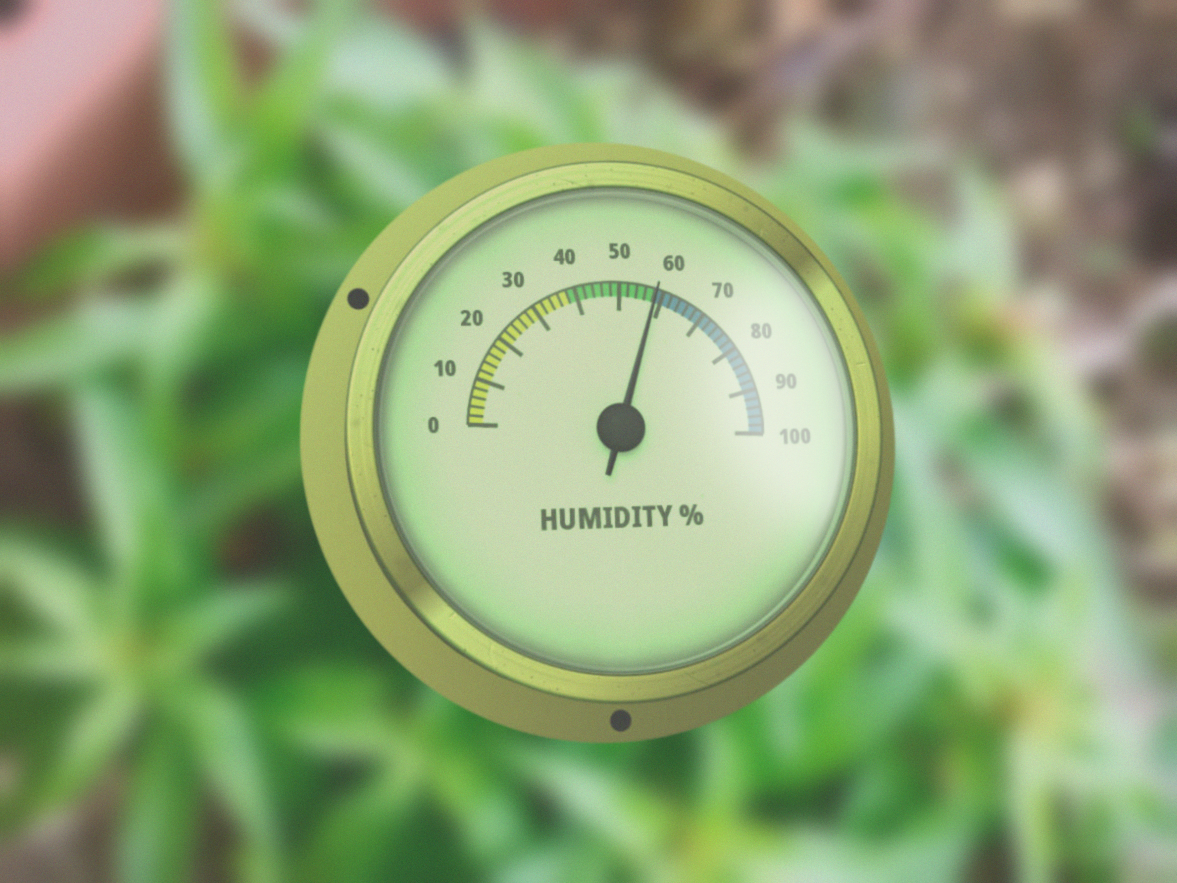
58
